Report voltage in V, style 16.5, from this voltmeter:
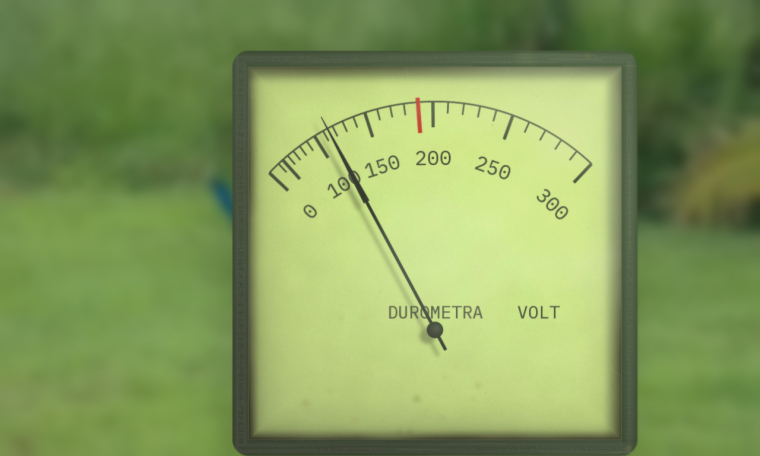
115
